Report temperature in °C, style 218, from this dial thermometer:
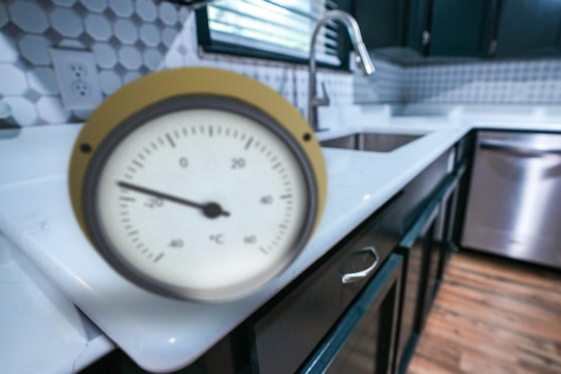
-16
